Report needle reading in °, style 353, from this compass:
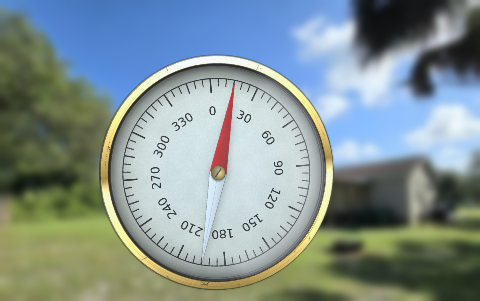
15
